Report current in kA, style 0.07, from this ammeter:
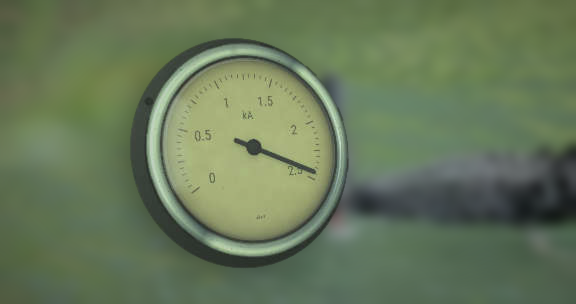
2.45
